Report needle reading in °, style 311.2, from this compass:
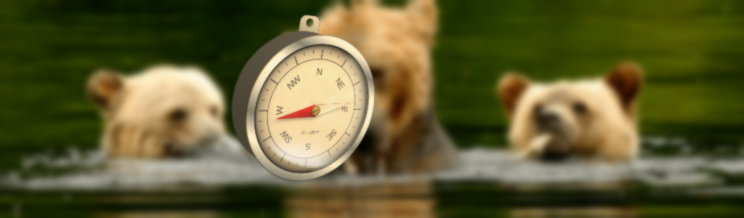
260
